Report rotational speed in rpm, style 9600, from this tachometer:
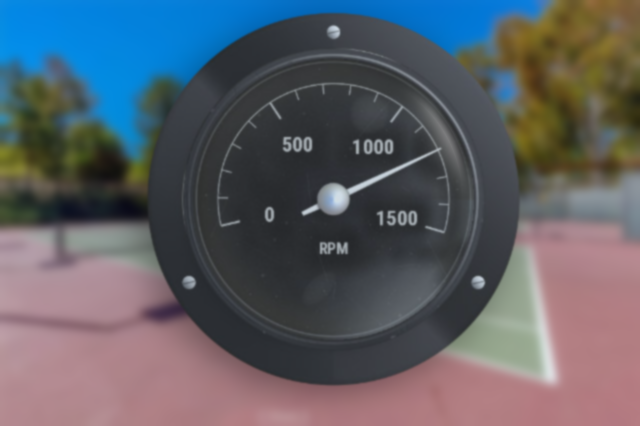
1200
